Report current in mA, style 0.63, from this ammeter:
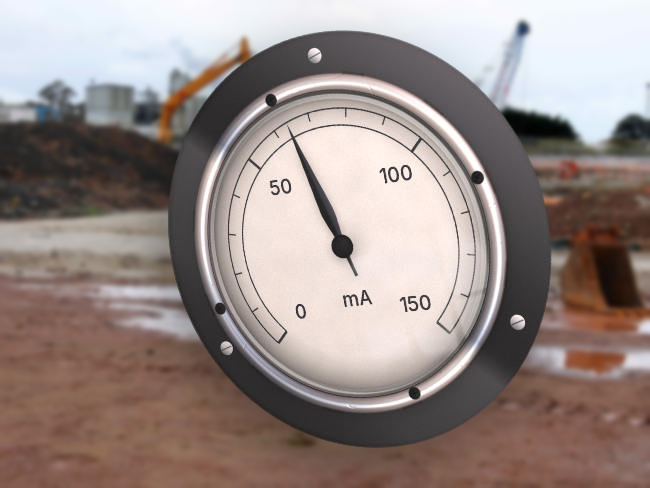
65
